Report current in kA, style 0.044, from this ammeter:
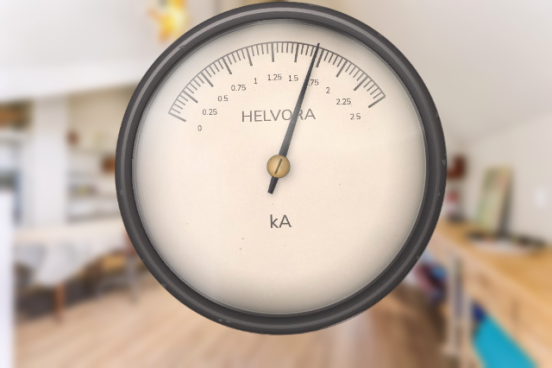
1.7
